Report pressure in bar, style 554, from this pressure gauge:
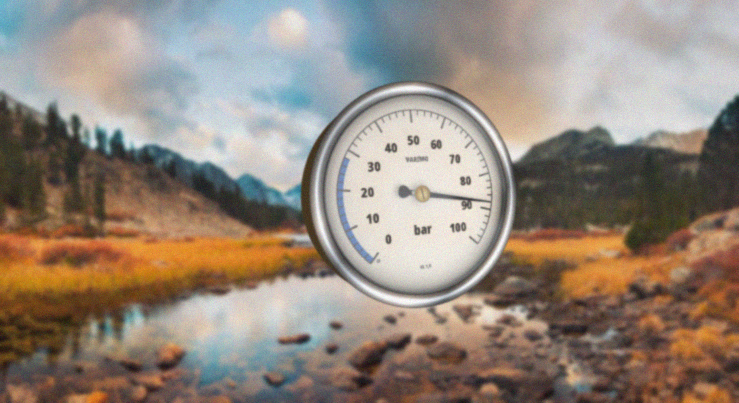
88
